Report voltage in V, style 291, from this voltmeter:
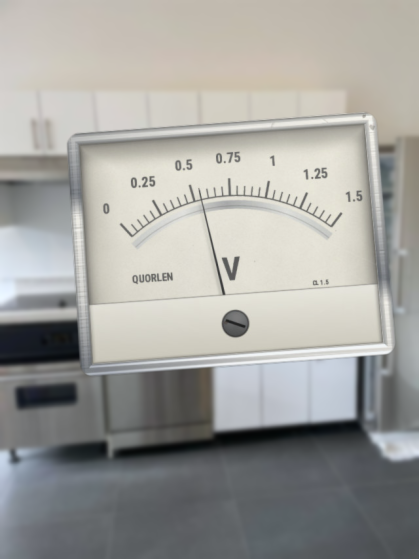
0.55
